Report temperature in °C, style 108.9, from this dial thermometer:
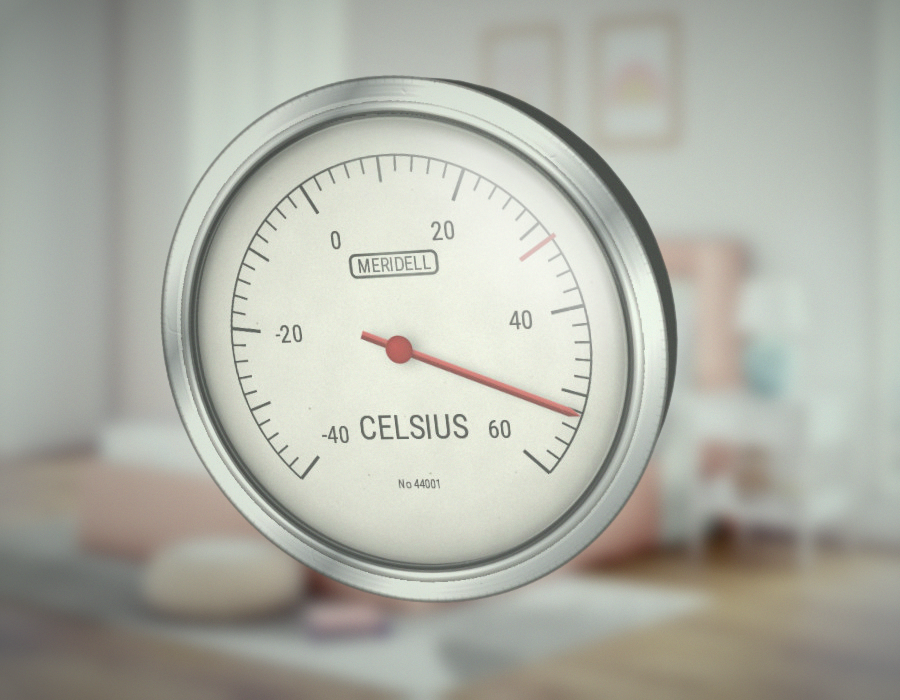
52
